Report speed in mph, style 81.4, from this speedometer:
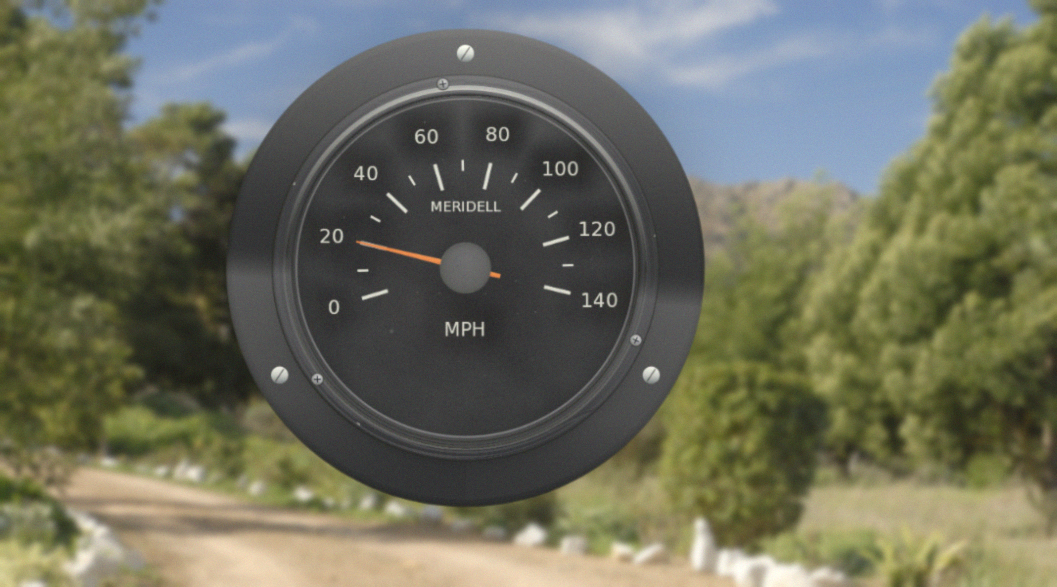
20
